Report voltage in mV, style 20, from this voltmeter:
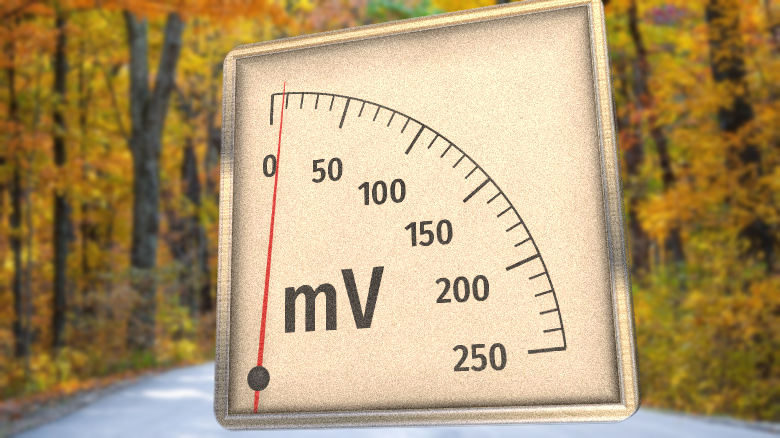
10
